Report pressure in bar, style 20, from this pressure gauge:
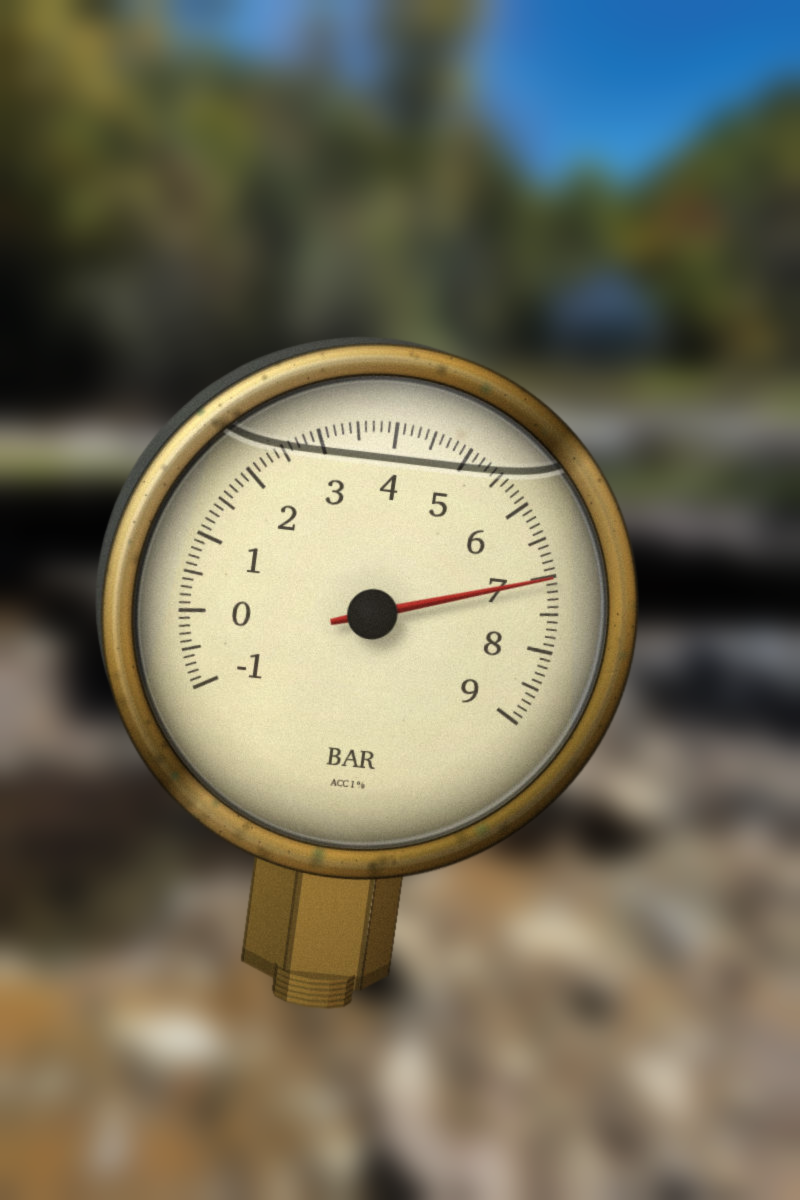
7
